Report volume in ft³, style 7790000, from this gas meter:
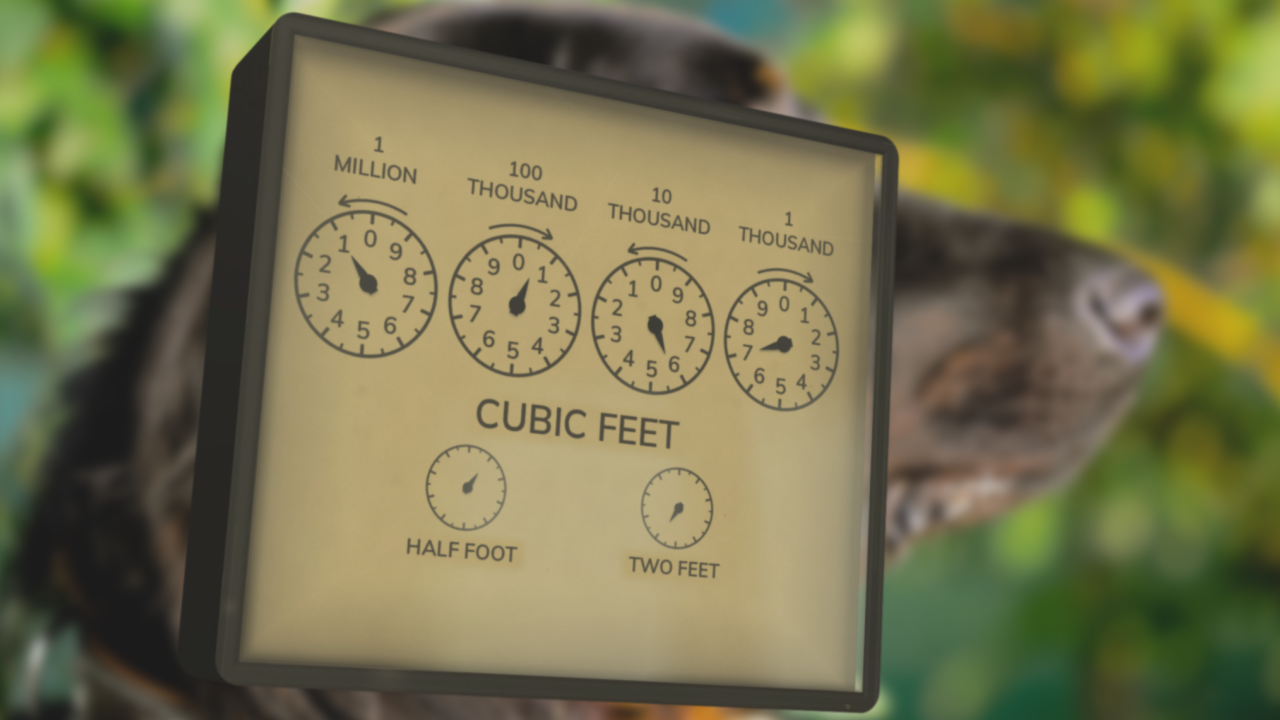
105700
